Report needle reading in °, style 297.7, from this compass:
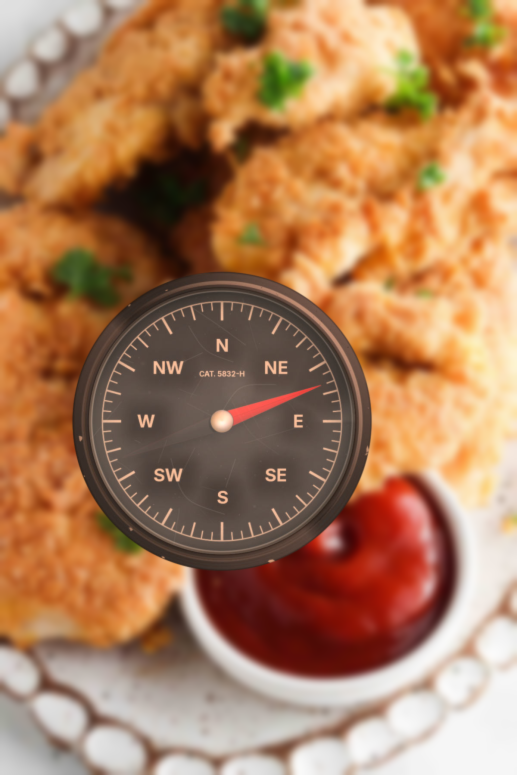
70
